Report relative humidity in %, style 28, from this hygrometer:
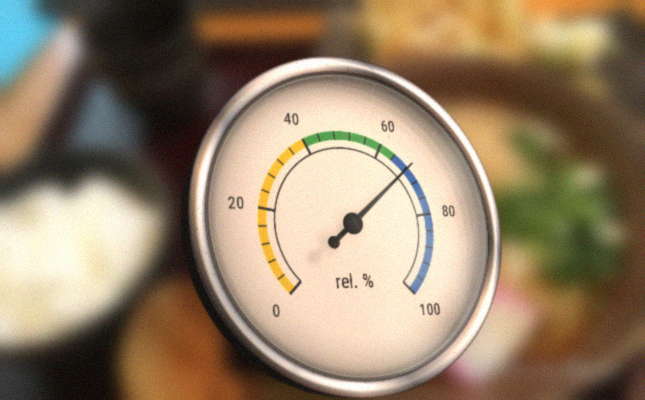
68
